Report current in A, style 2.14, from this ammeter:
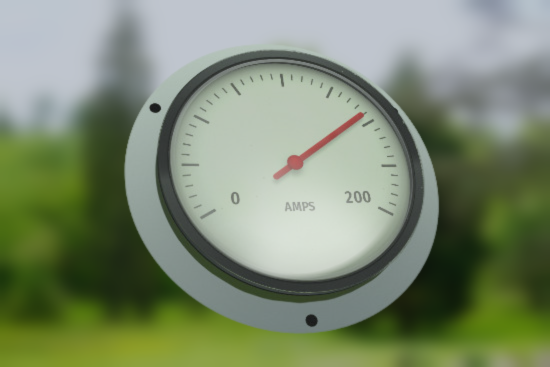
145
